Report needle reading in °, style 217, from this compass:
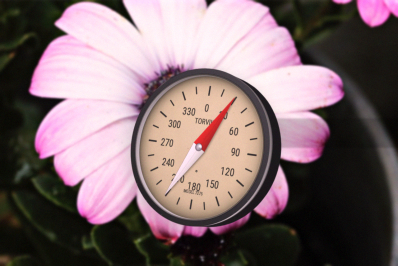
30
